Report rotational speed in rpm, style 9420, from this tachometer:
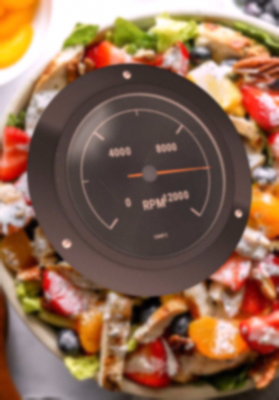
10000
